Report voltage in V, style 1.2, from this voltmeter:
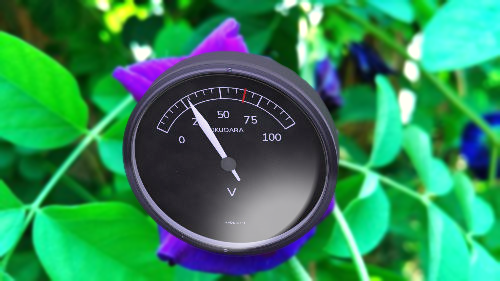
30
